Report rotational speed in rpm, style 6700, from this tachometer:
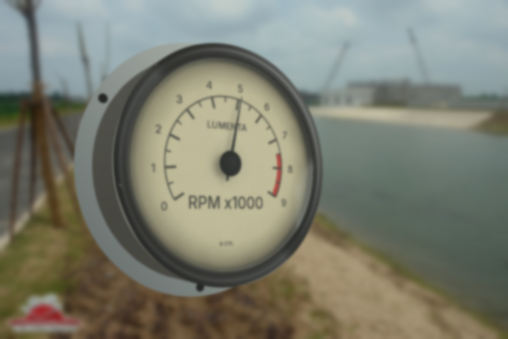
5000
